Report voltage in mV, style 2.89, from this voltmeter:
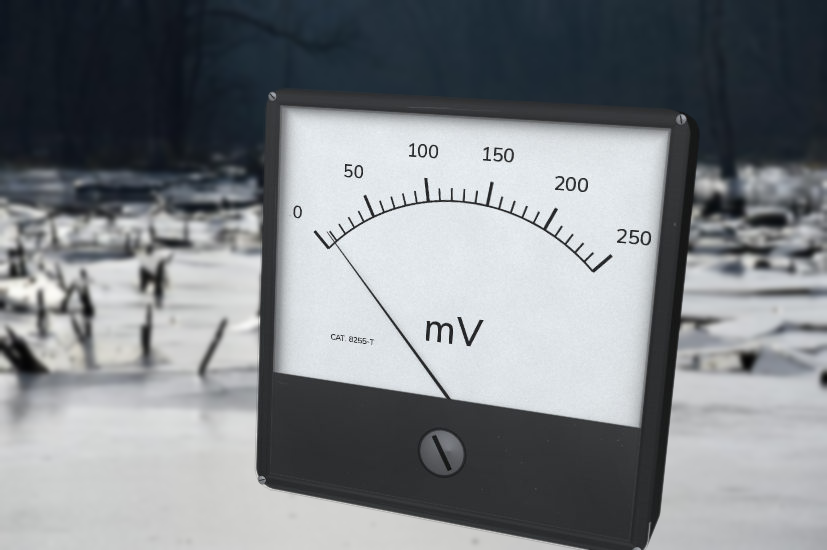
10
